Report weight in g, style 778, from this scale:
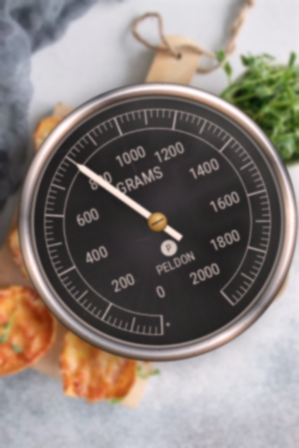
800
